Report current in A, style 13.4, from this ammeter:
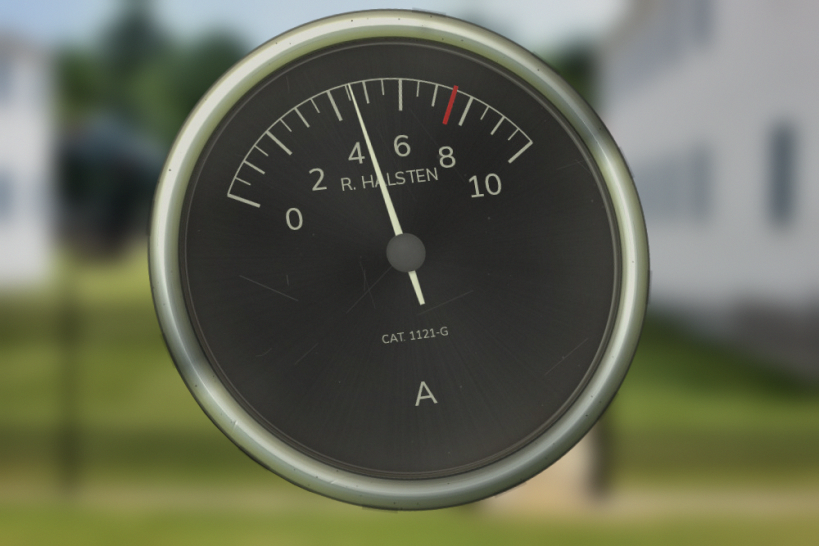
4.5
